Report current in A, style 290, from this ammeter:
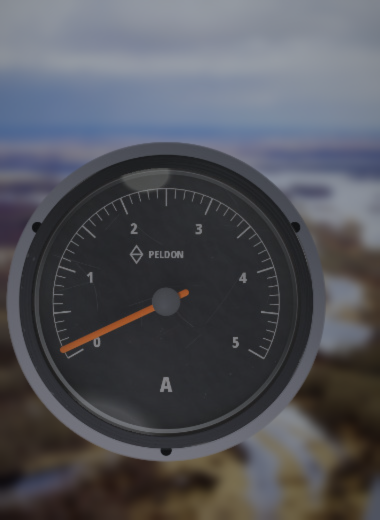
0.1
